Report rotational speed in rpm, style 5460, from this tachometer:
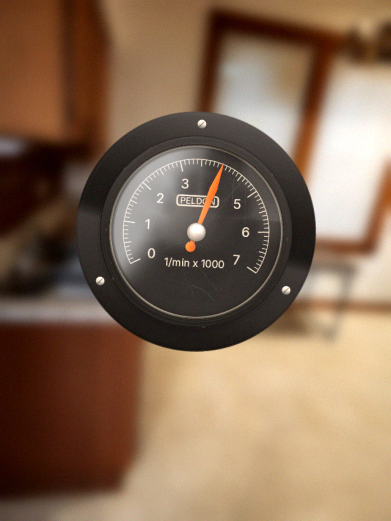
4000
